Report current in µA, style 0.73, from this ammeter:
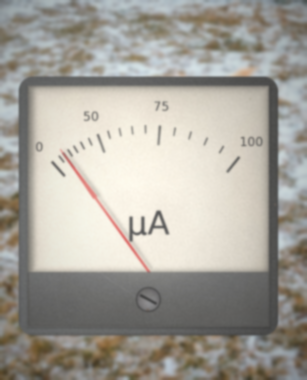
25
